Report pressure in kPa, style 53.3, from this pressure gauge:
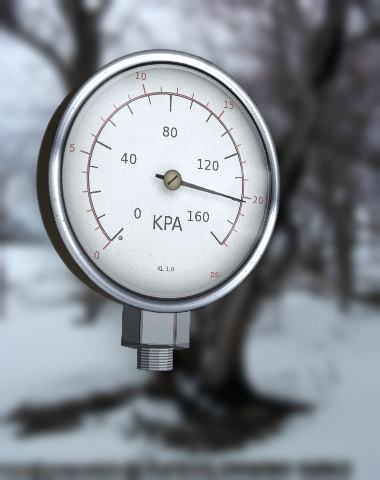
140
